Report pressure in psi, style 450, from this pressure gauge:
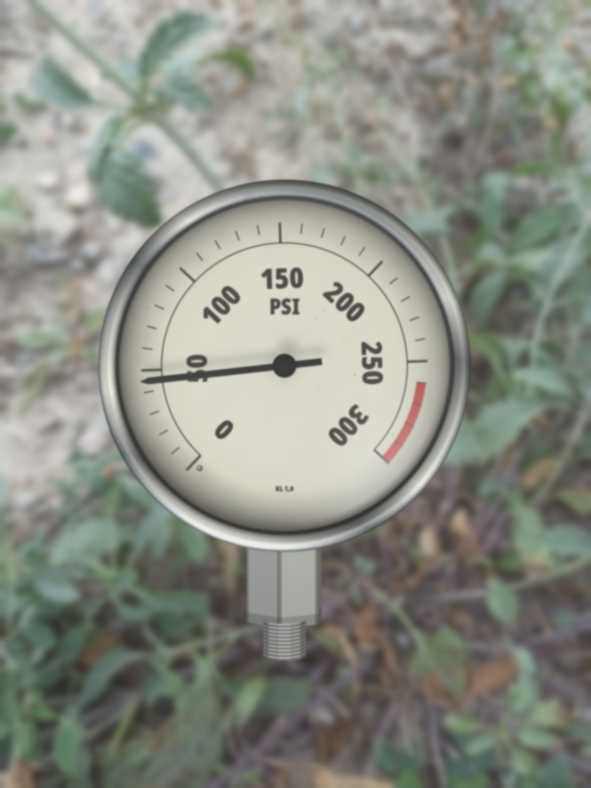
45
